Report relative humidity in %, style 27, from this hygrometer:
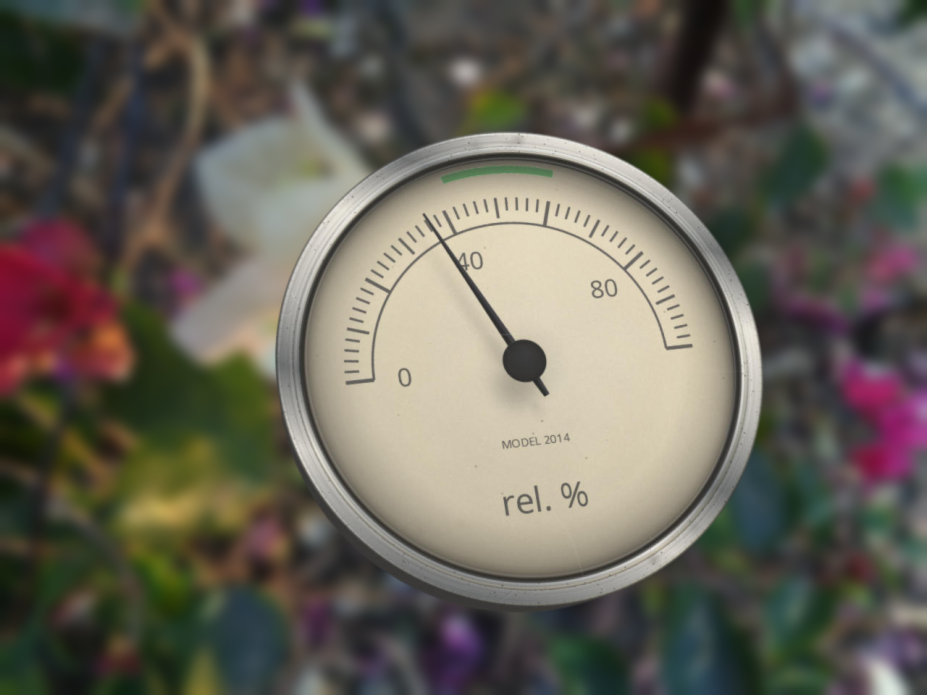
36
